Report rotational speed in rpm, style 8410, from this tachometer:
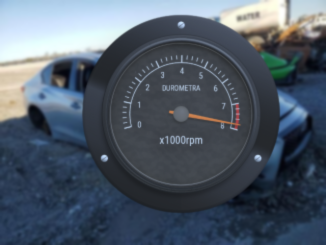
7800
